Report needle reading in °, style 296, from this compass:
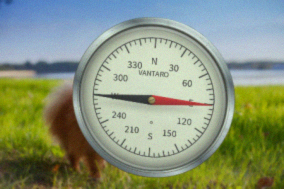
90
